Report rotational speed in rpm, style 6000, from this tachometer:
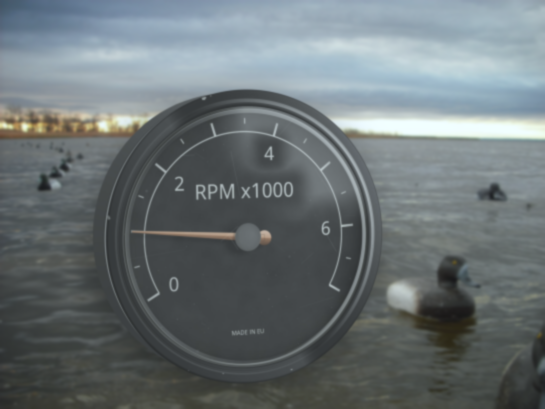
1000
